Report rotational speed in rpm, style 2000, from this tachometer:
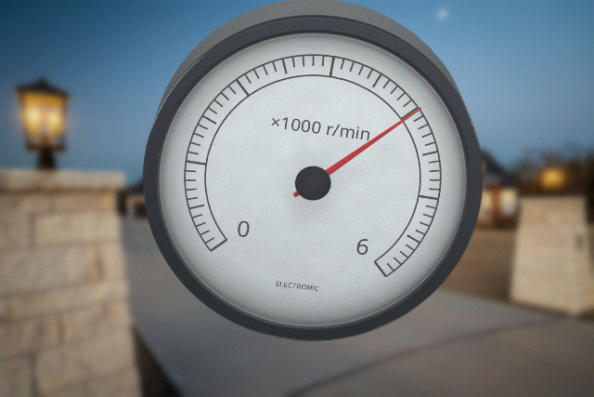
4000
